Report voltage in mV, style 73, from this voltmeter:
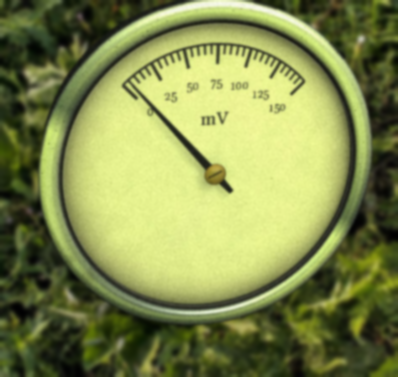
5
